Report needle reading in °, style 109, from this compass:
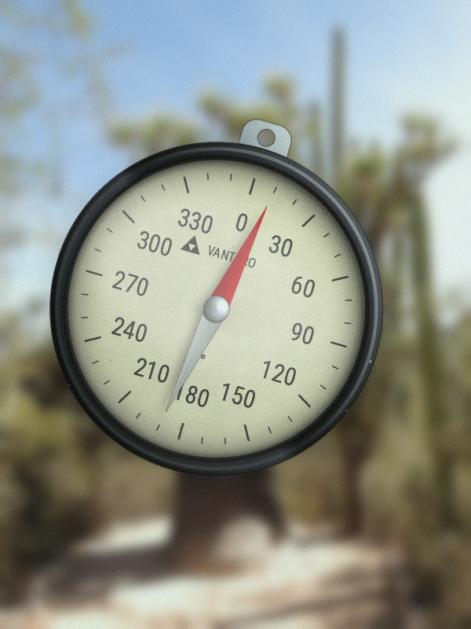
10
